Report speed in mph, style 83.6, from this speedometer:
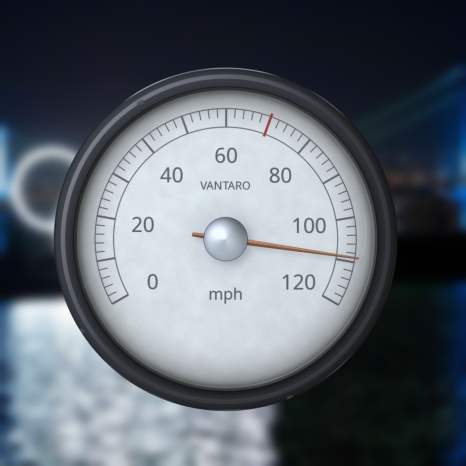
109
